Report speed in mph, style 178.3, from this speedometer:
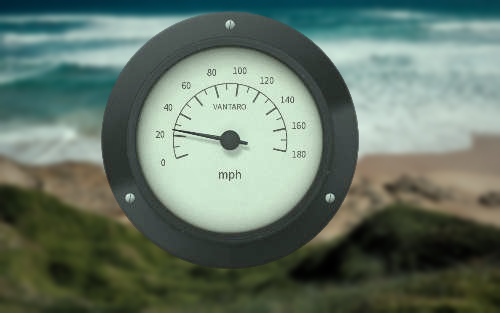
25
